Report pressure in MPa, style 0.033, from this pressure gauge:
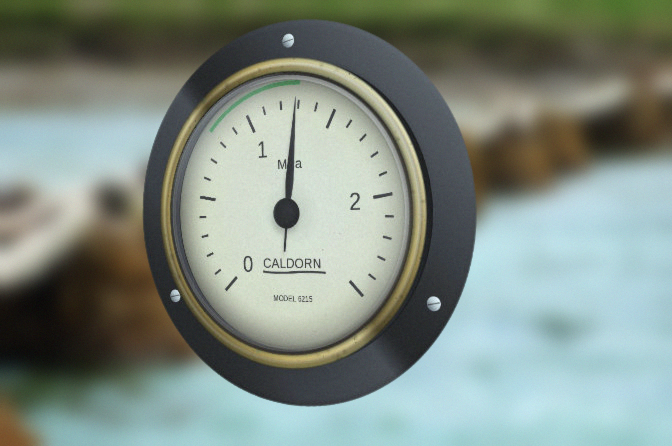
1.3
